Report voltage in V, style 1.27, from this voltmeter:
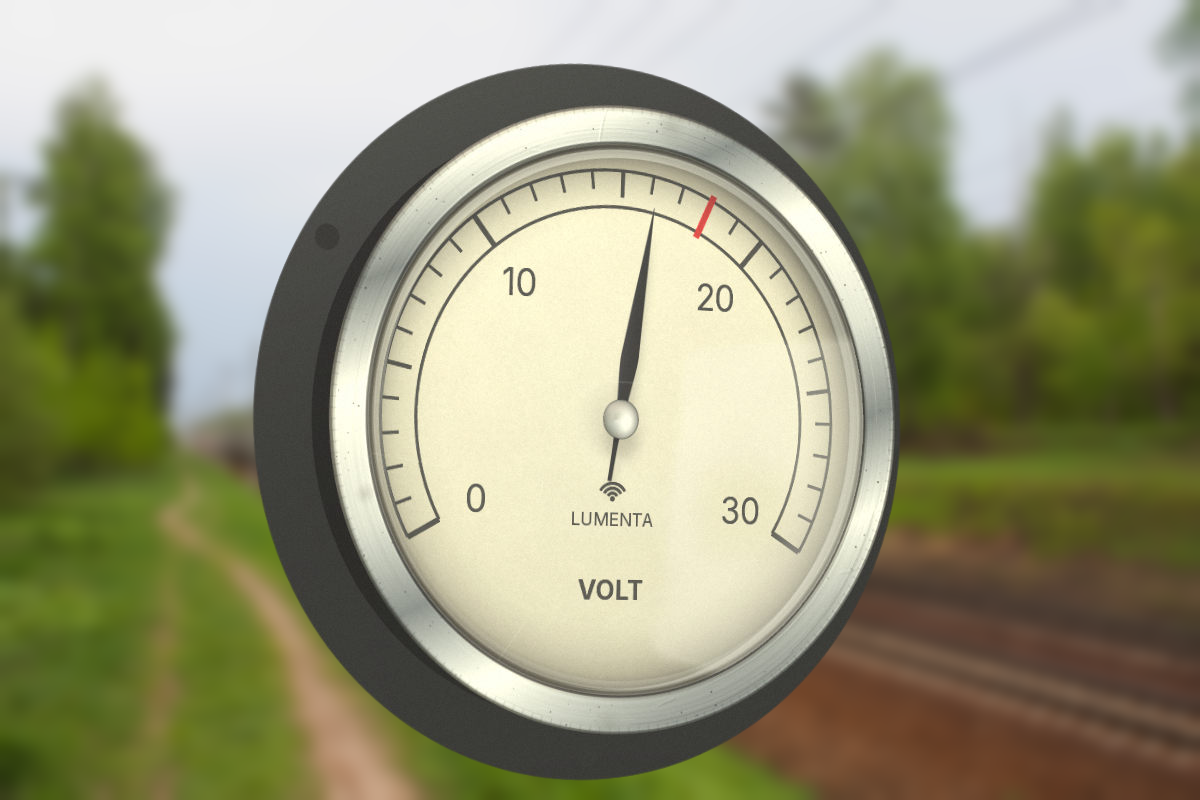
16
